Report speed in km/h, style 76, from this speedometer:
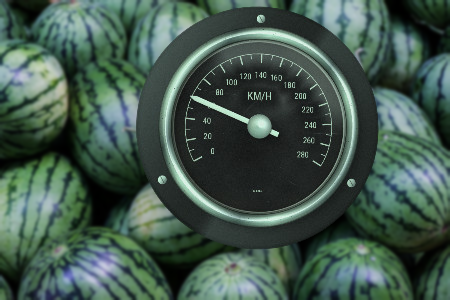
60
